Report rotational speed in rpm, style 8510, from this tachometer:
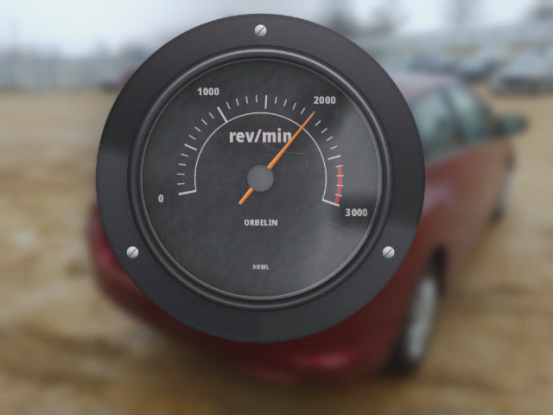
2000
